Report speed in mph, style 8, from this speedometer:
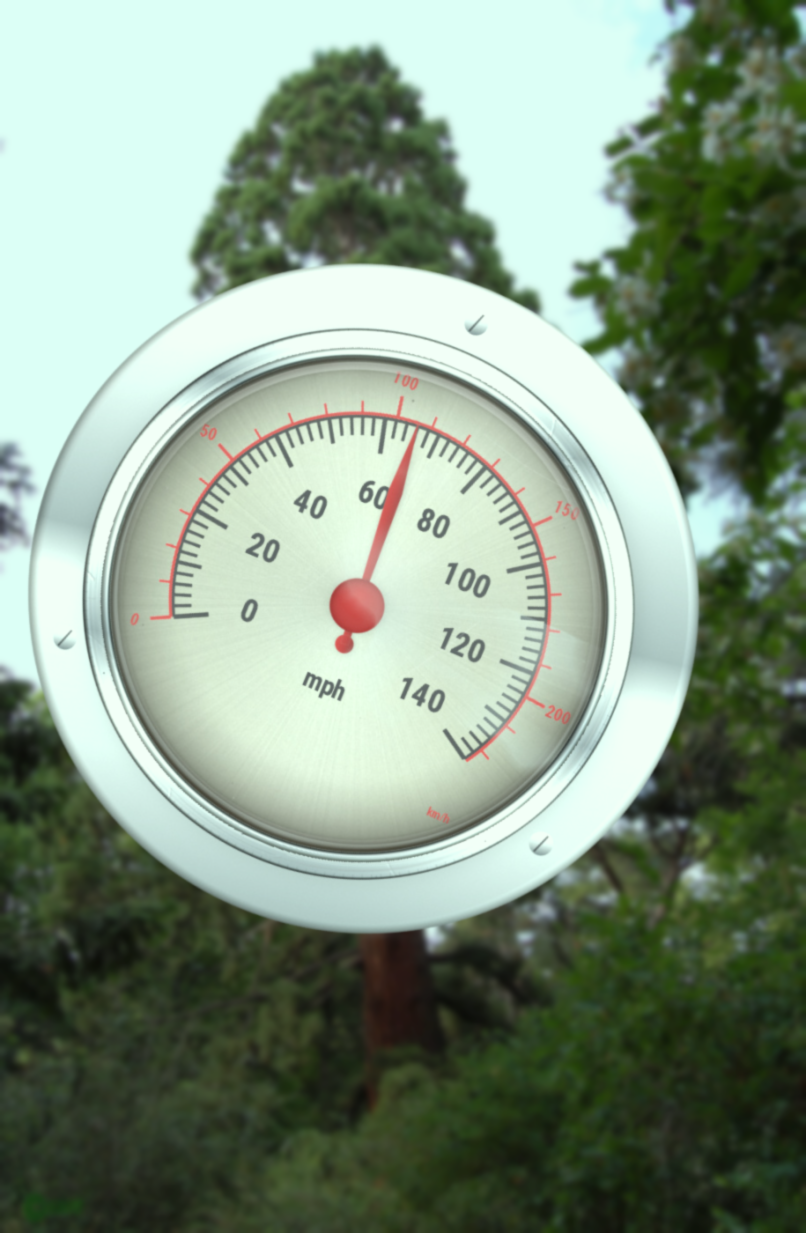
66
